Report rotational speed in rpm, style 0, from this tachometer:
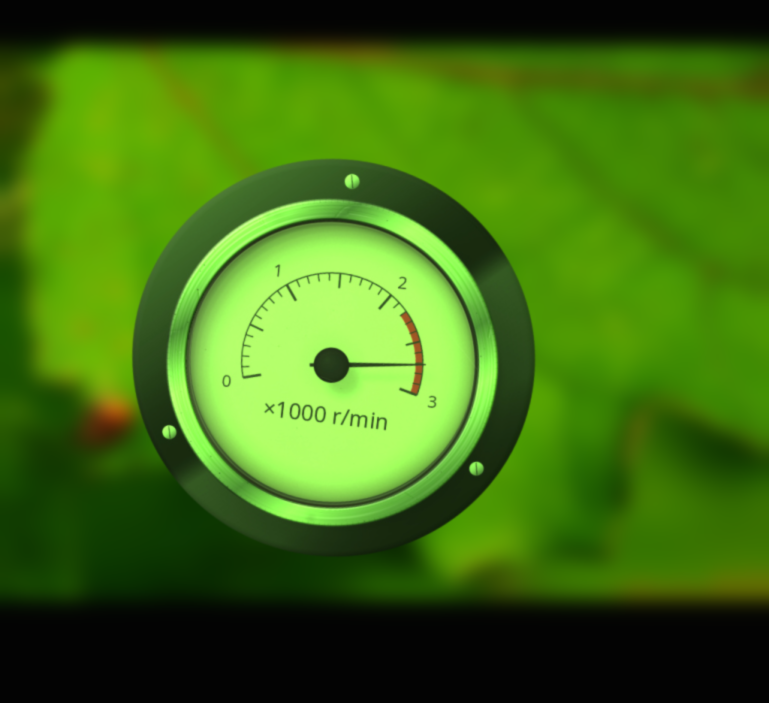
2700
